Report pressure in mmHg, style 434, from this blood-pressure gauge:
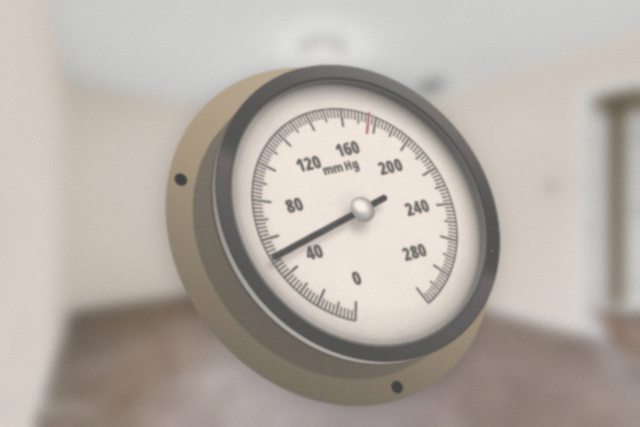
50
